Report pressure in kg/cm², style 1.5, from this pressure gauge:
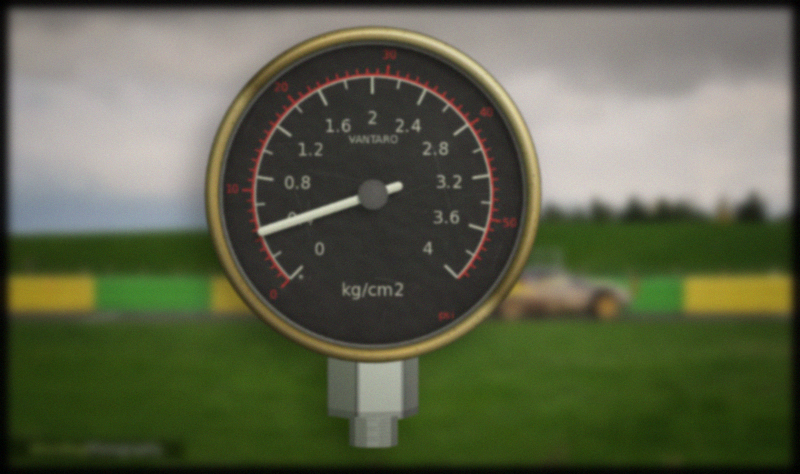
0.4
